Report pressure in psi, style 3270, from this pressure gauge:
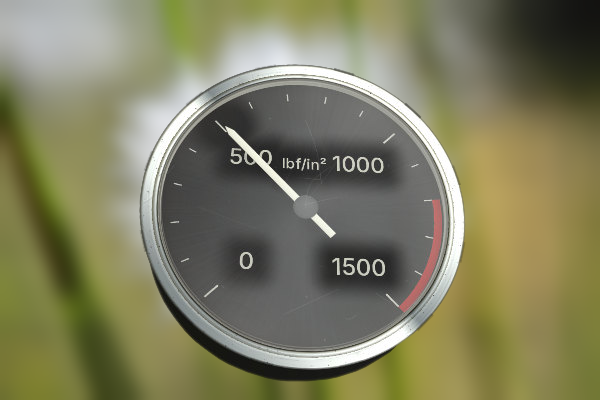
500
